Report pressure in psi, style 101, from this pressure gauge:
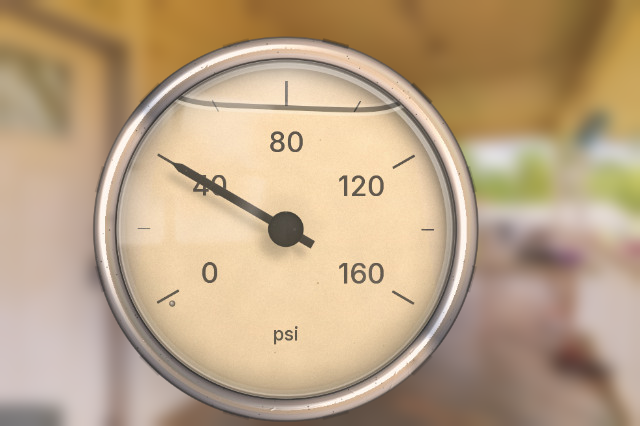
40
